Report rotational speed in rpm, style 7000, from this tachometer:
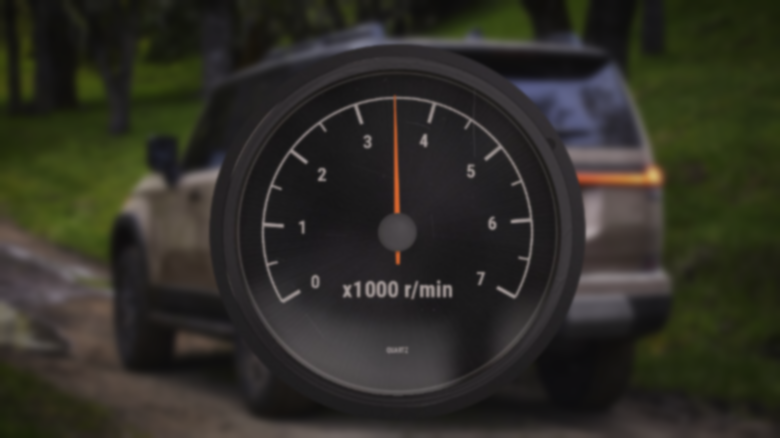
3500
